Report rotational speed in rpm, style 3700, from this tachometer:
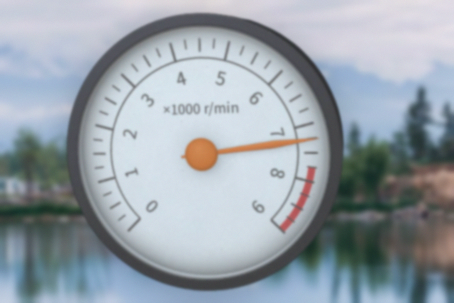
7250
